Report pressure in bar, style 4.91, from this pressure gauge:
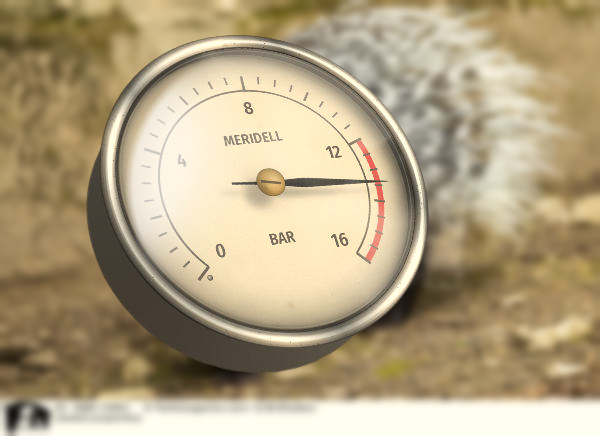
13.5
